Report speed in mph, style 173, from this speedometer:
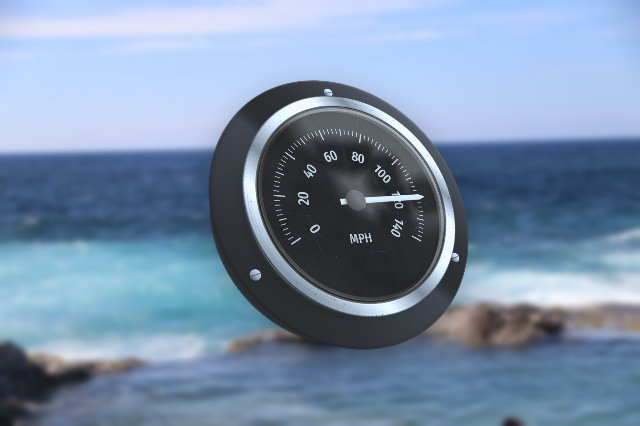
120
